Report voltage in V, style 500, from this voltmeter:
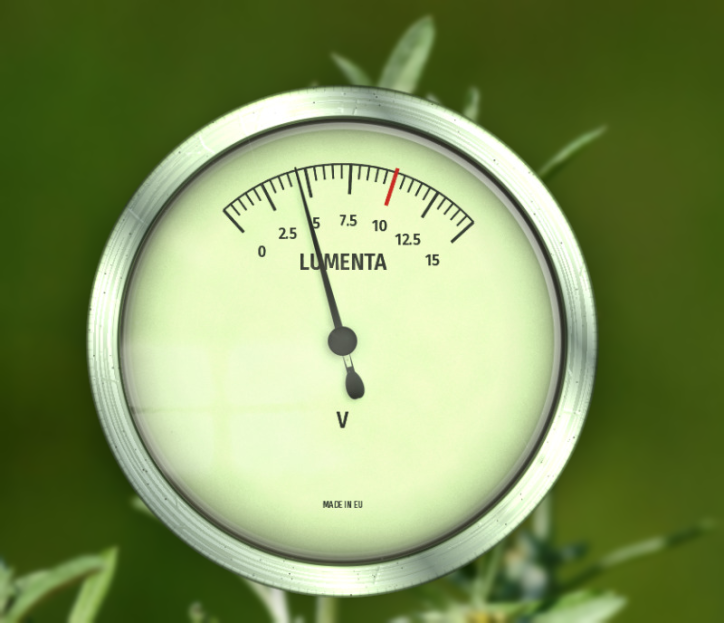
4.5
